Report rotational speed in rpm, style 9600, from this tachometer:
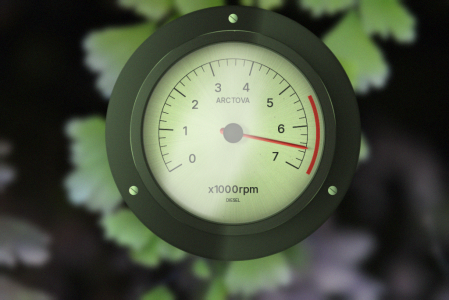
6500
